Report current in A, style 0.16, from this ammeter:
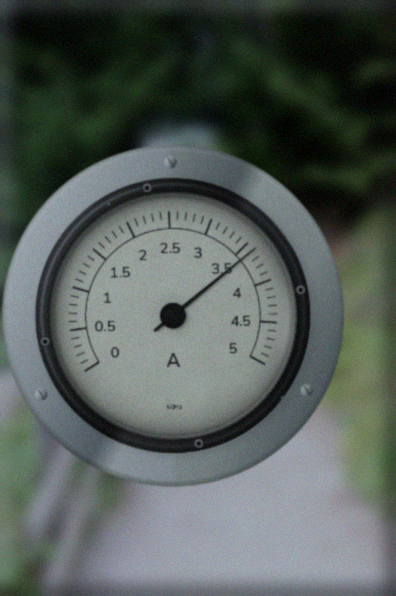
3.6
